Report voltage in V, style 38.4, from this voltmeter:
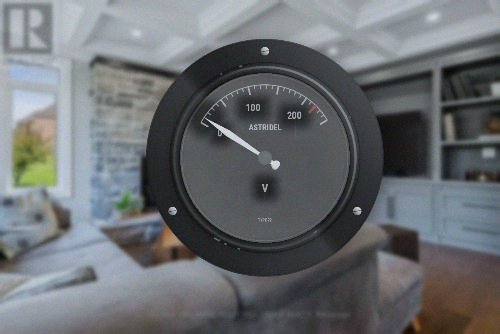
10
